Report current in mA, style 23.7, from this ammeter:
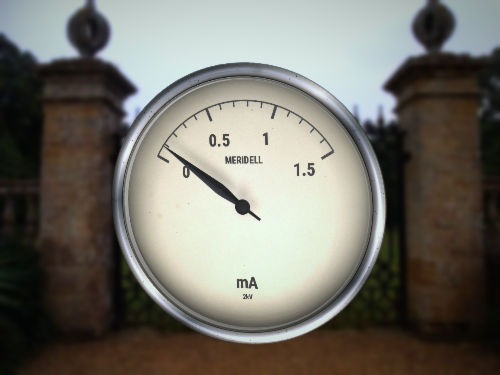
0.1
